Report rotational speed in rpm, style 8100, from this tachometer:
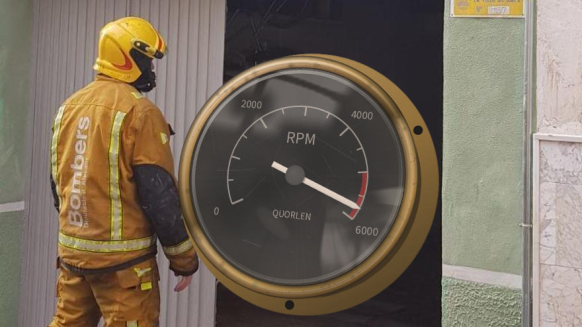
5750
